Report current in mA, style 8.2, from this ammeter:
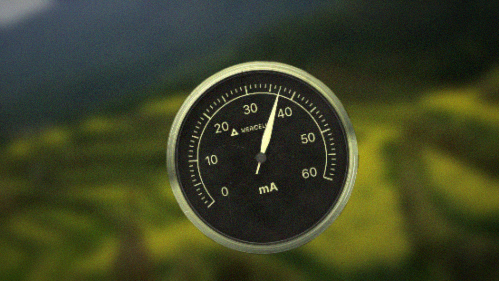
37
